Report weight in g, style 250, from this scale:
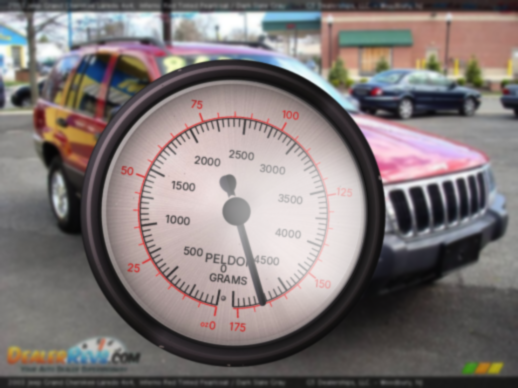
4750
